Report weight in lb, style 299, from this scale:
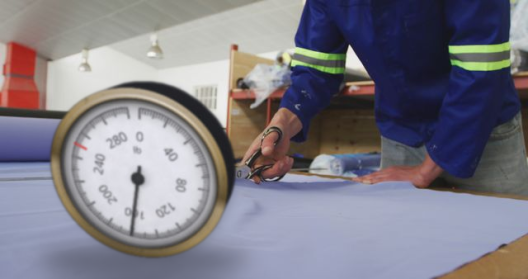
160
